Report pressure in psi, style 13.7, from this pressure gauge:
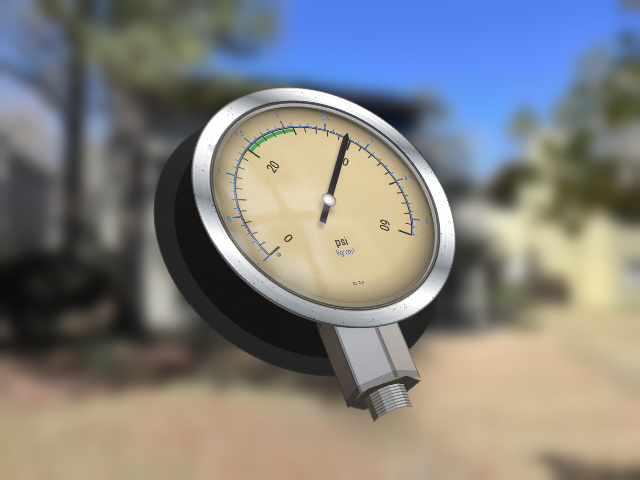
39
